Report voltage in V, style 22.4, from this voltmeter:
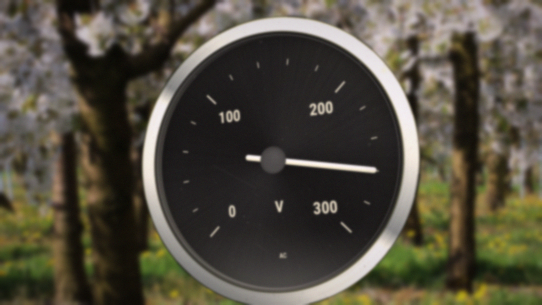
260
